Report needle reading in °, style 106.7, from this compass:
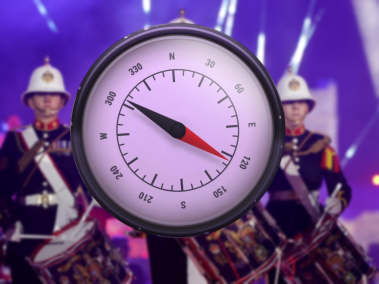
125
